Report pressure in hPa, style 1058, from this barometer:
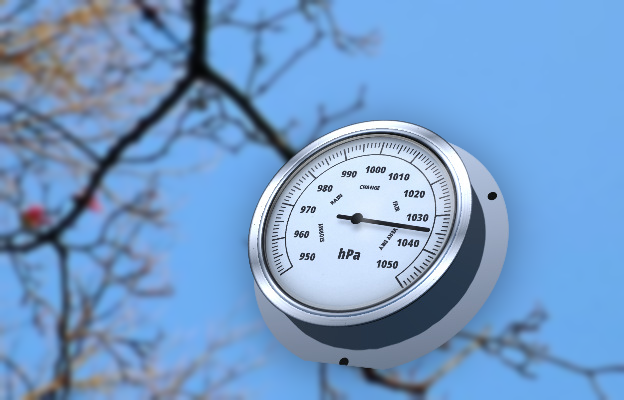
1035
